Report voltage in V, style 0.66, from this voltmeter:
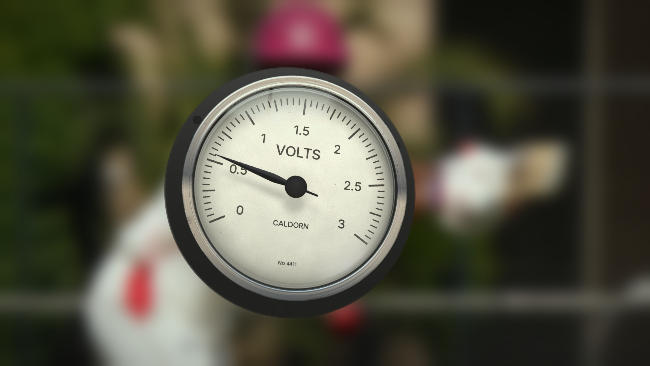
0.55
